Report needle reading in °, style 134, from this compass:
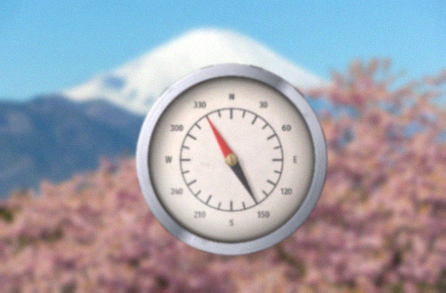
330
